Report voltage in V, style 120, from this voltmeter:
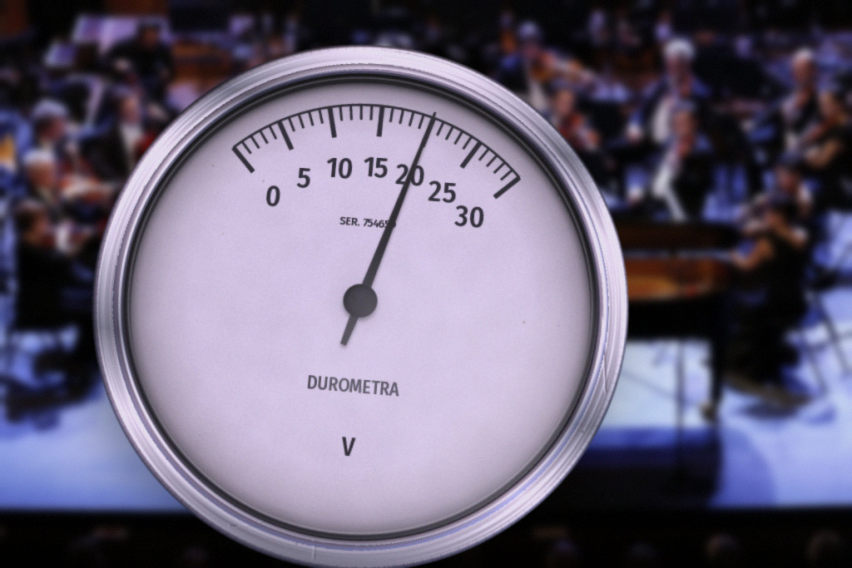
20
